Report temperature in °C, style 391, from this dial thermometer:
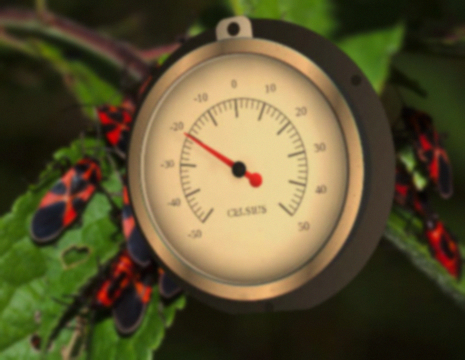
-20
